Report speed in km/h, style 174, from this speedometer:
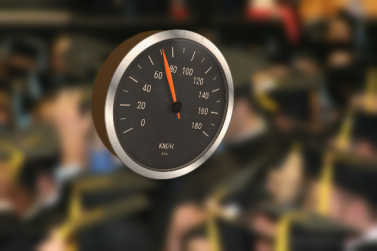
70
